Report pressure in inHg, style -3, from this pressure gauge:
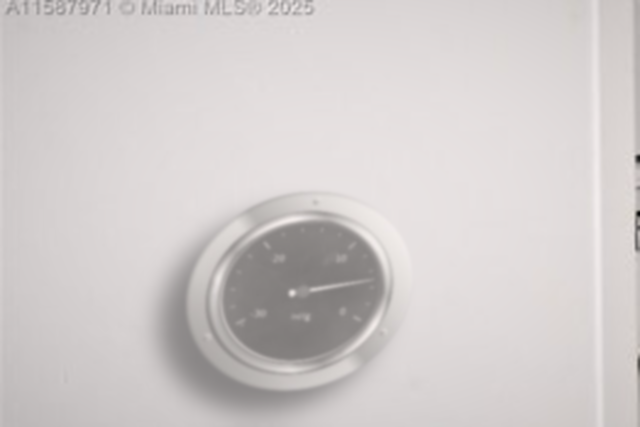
-5
